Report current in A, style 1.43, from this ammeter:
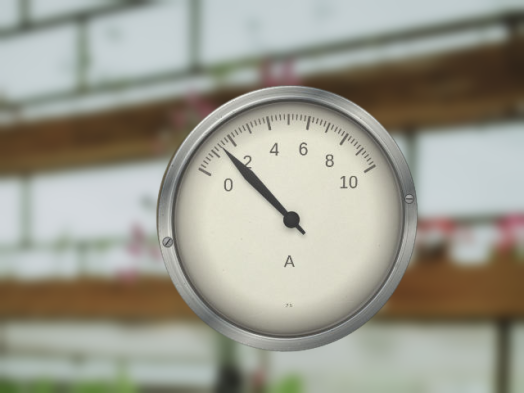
1.4
